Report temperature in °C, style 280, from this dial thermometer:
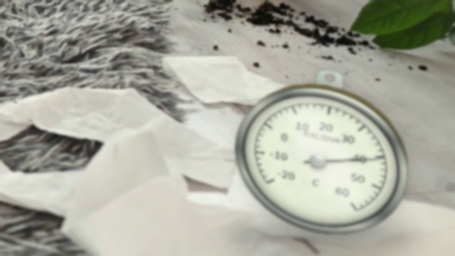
40
